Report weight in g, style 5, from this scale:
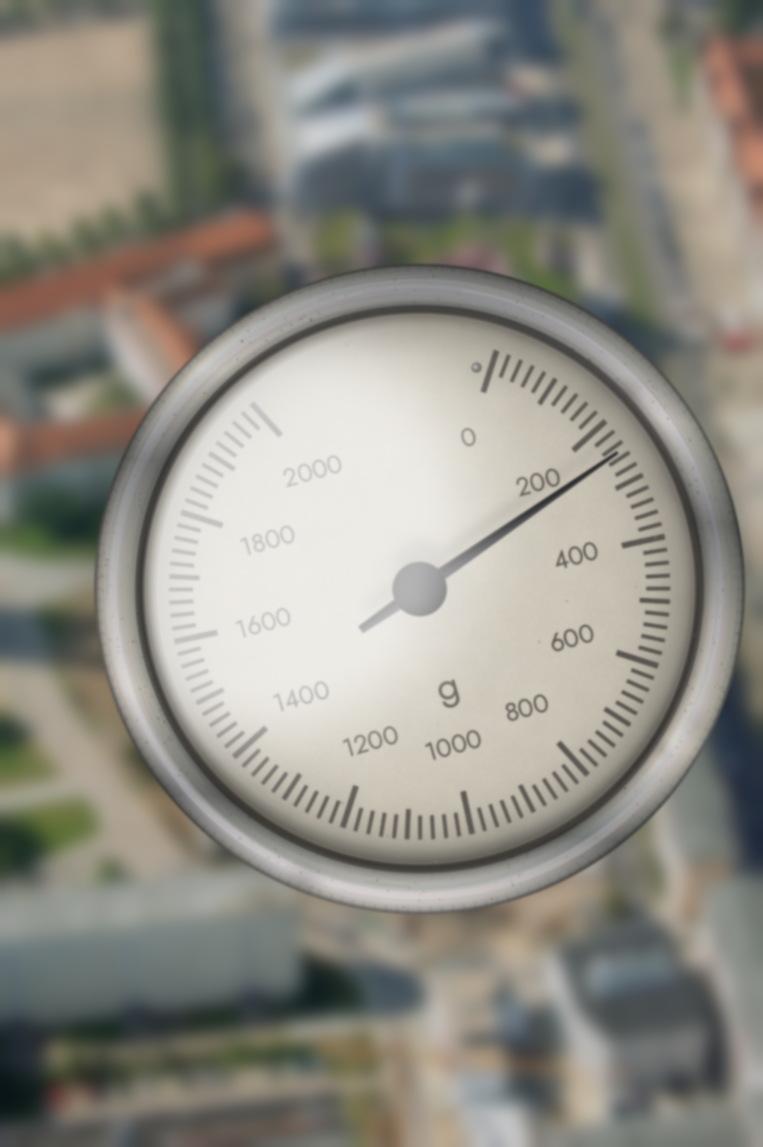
250
